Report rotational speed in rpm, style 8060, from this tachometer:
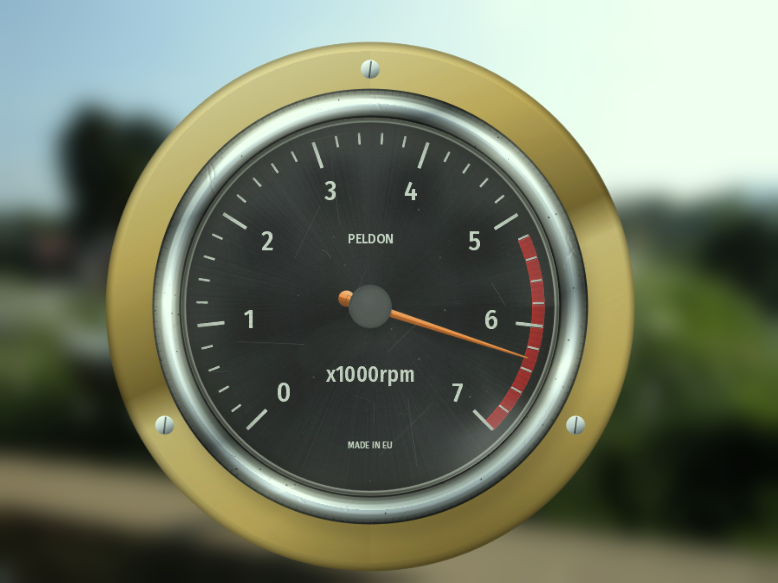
6300
